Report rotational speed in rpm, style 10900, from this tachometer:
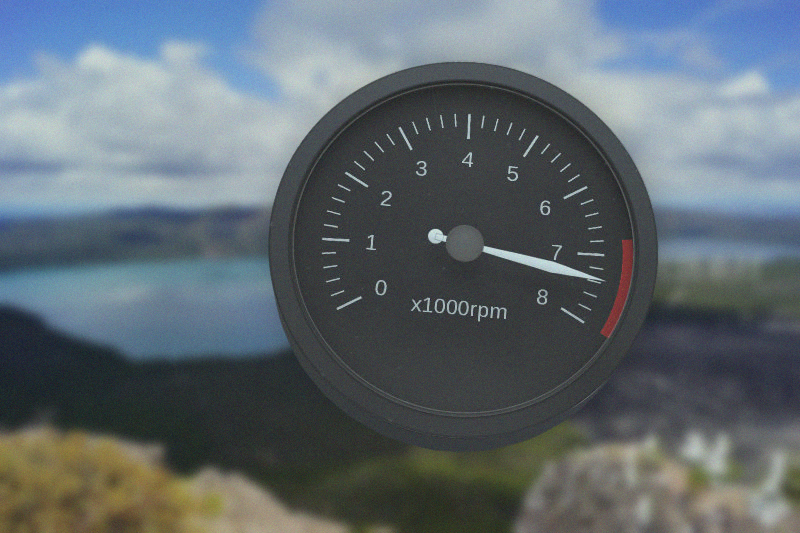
7400
